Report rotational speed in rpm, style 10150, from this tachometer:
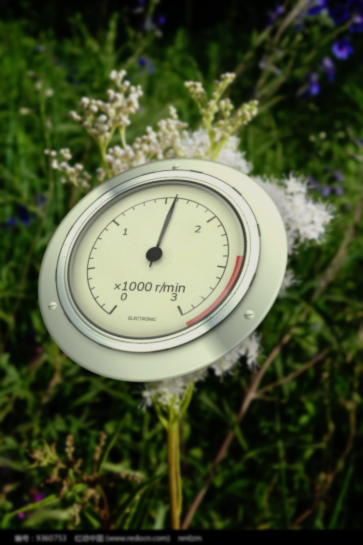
1600
